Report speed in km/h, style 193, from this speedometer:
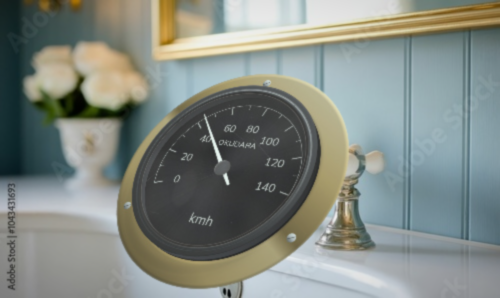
45
